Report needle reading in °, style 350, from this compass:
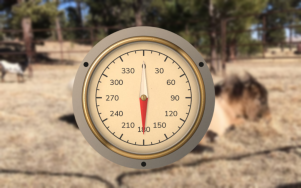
180
